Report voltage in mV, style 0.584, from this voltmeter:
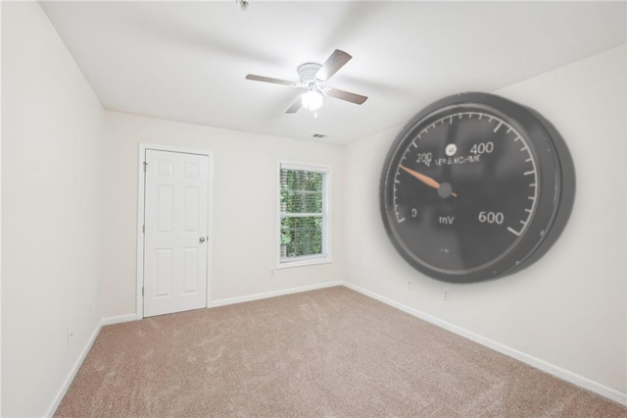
140
